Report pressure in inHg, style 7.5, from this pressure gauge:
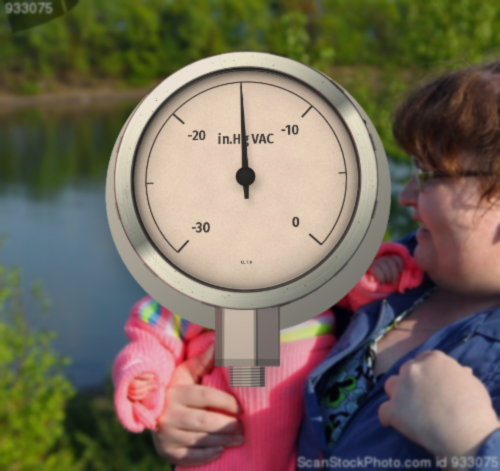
-15
